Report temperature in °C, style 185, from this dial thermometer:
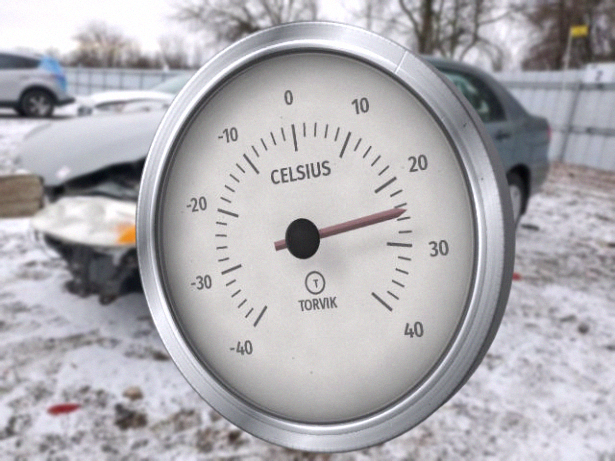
25
